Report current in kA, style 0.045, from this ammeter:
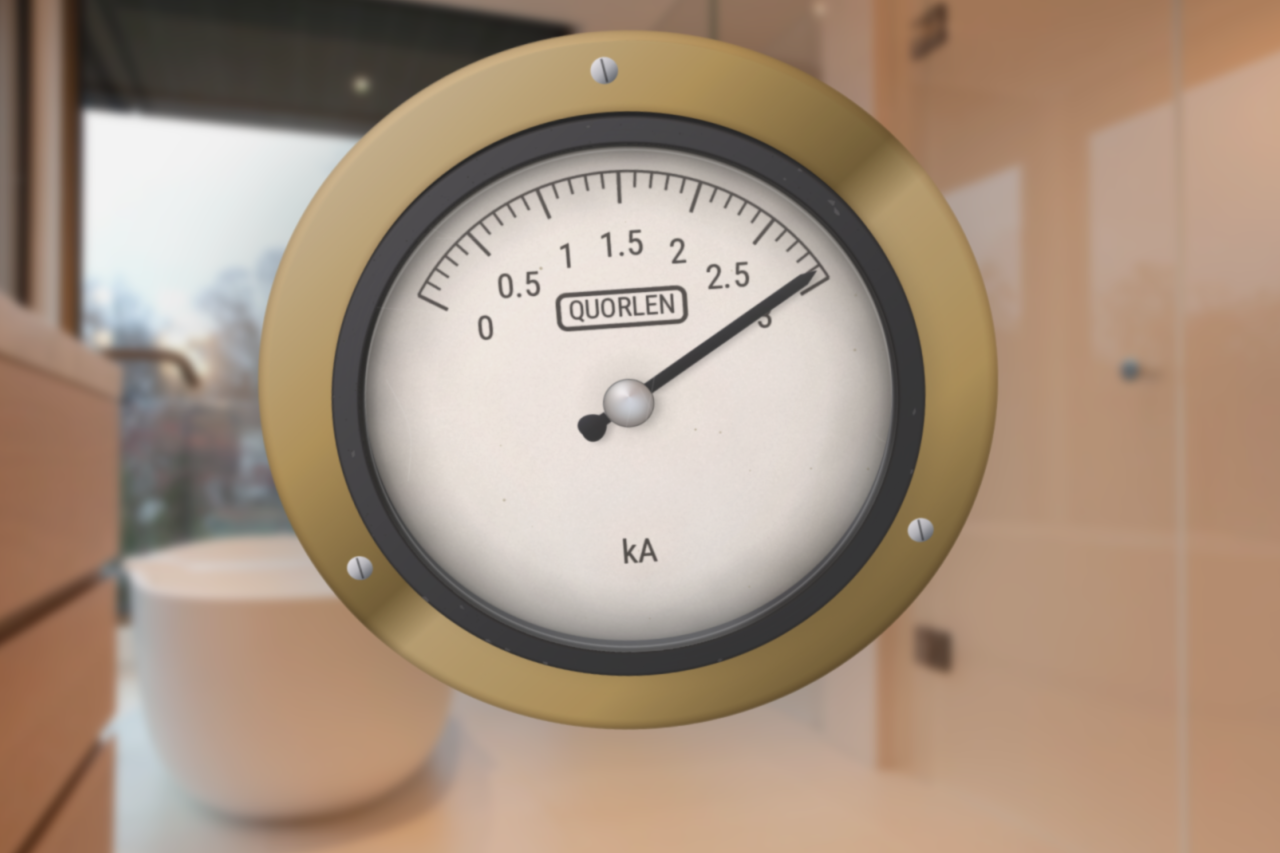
2.9
